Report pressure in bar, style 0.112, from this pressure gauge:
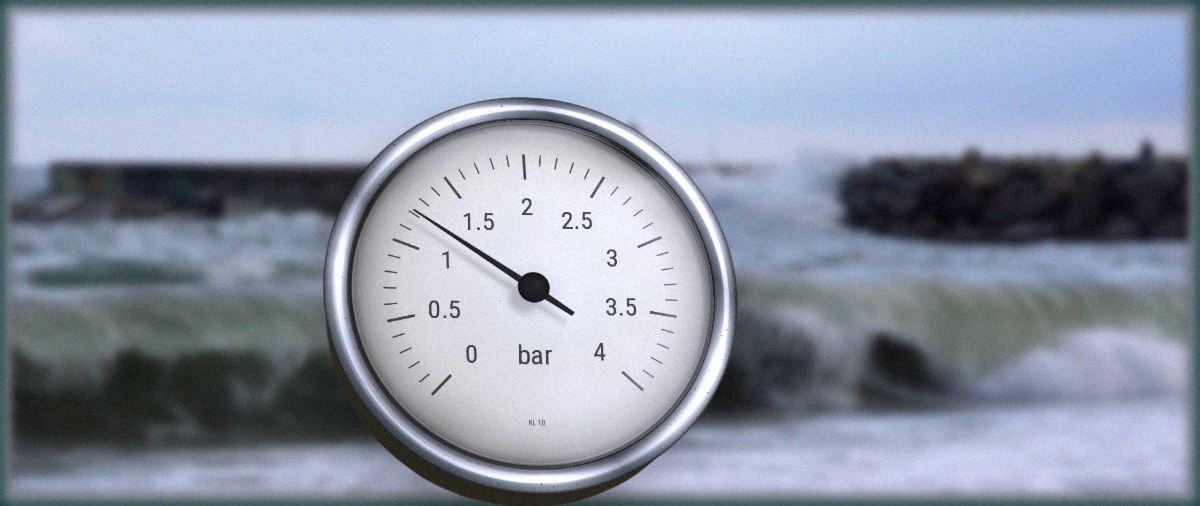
1.2
